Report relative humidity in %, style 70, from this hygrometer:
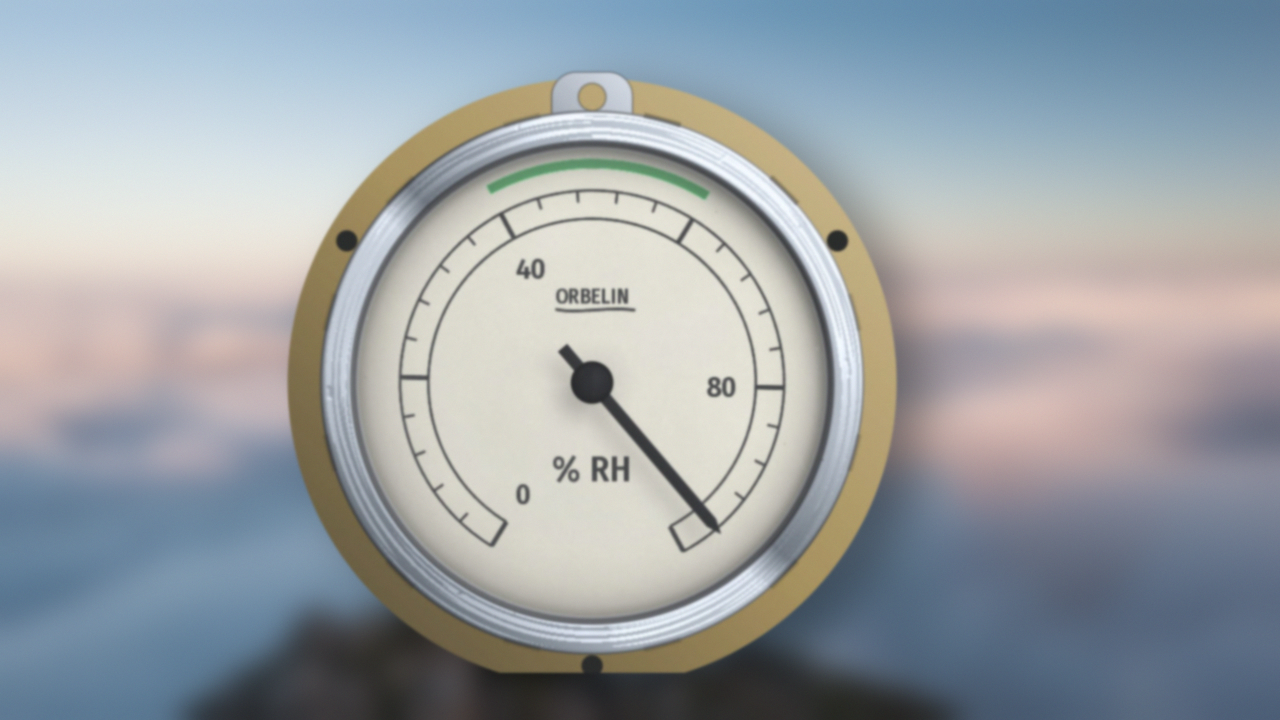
96
